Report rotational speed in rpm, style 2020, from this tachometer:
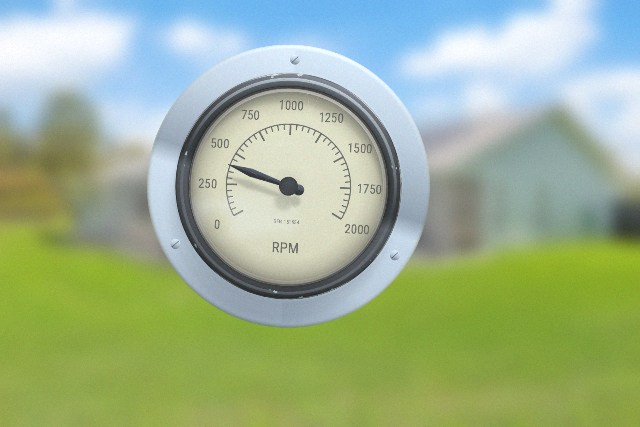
400
